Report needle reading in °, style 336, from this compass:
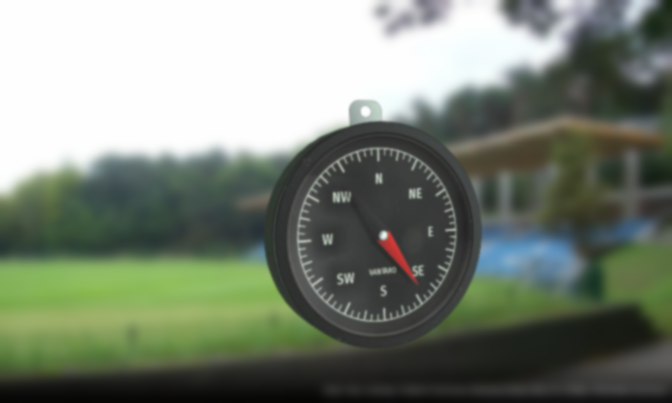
145
